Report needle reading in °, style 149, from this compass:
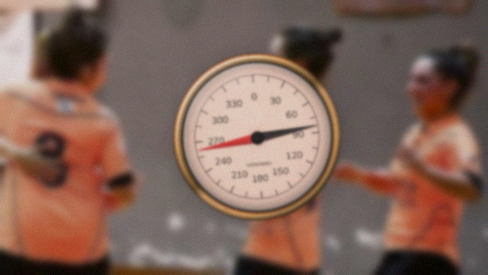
262.5
